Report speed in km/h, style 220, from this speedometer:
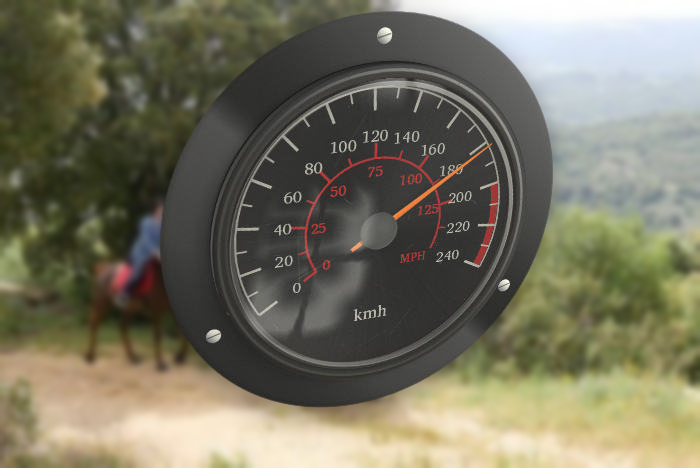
180
